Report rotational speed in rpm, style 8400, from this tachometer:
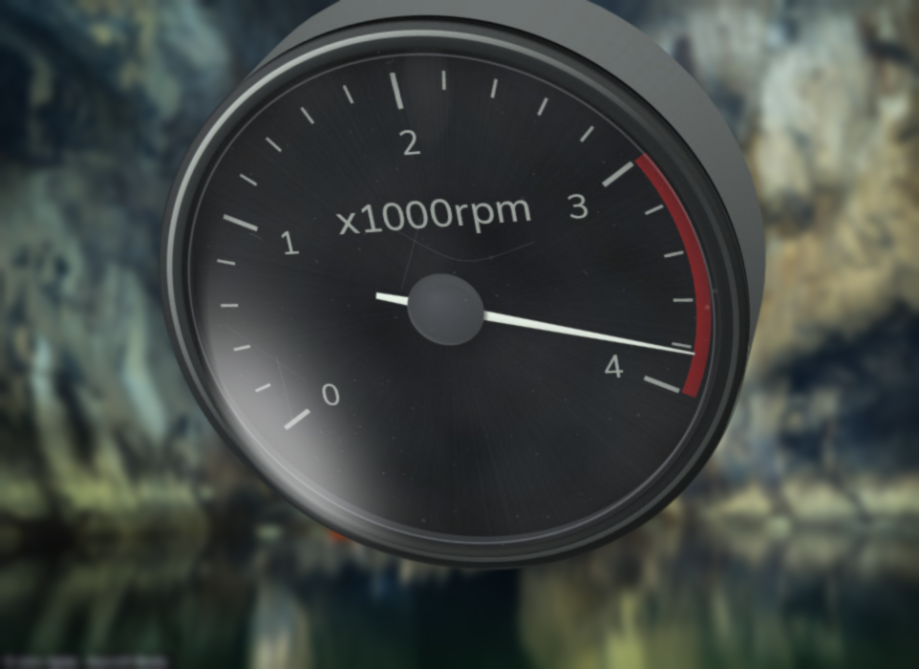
3800
